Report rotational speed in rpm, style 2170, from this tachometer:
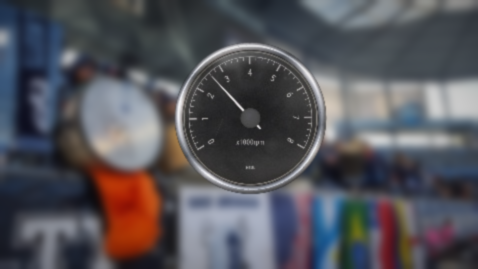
2600
